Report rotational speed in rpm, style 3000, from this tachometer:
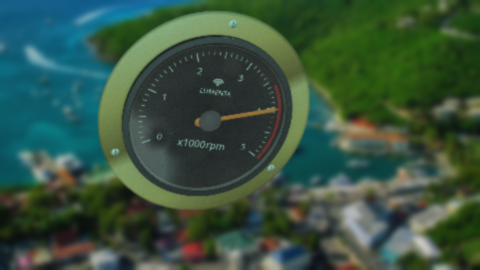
4000
